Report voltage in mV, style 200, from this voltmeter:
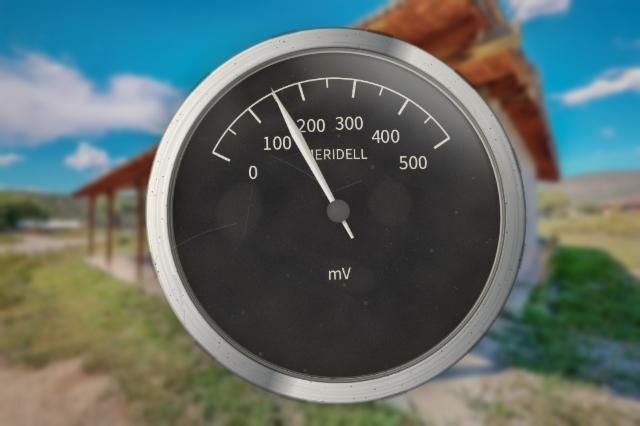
150
